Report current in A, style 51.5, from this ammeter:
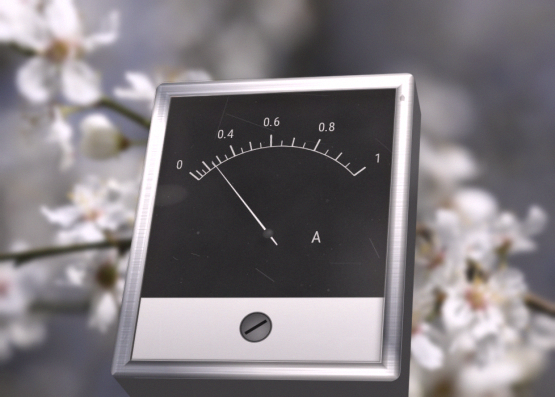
0.25
